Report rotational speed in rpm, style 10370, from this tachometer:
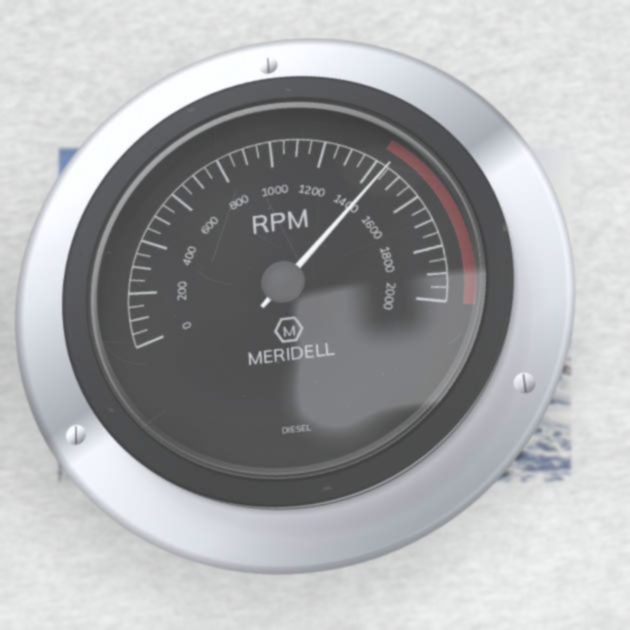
1450
